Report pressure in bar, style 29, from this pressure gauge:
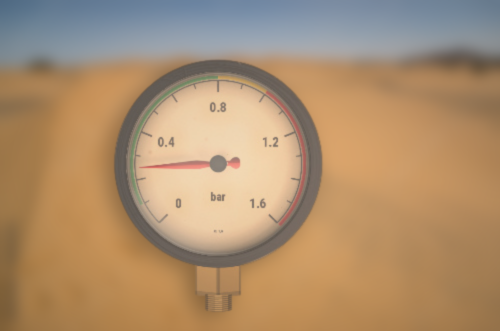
0.25
